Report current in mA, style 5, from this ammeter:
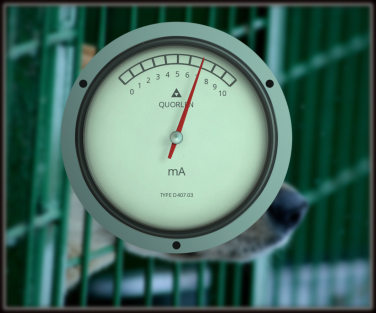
7
